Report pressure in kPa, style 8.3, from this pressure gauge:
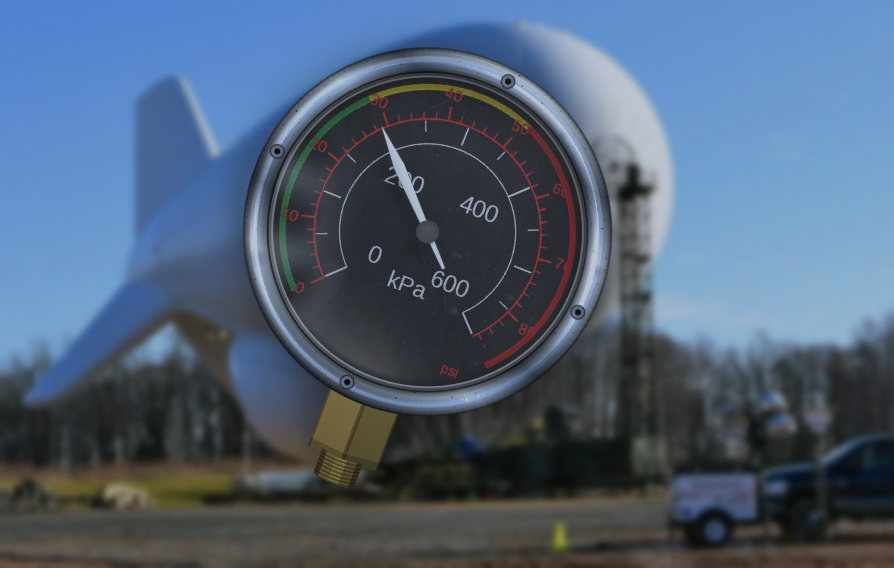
200
